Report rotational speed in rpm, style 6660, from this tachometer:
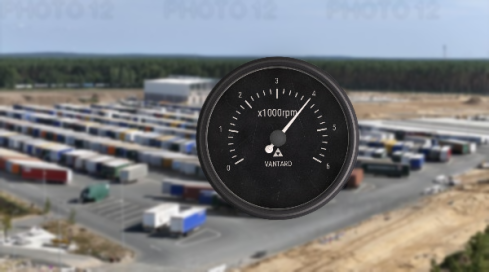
4000
